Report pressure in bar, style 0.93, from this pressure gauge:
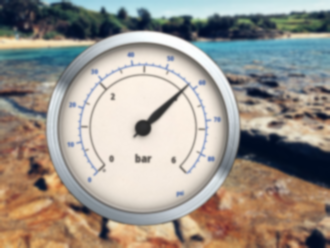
4
